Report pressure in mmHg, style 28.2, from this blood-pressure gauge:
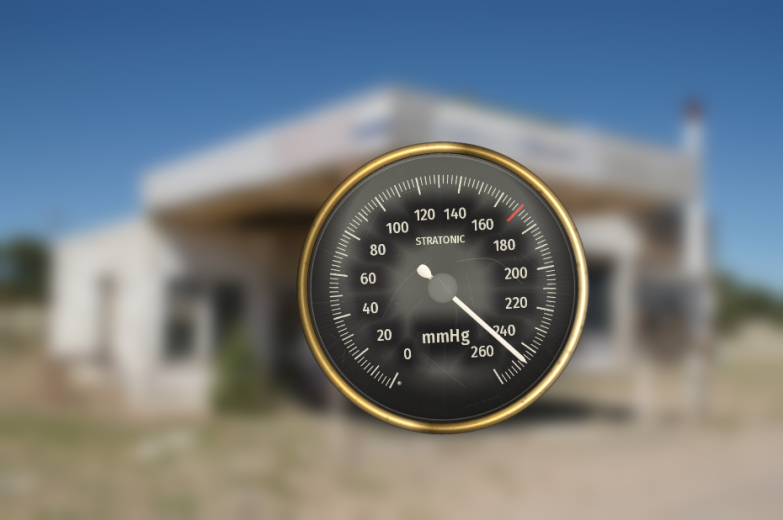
246
